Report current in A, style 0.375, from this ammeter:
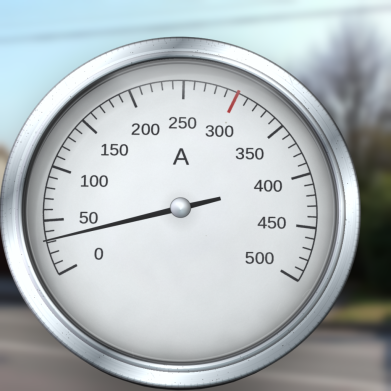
30
